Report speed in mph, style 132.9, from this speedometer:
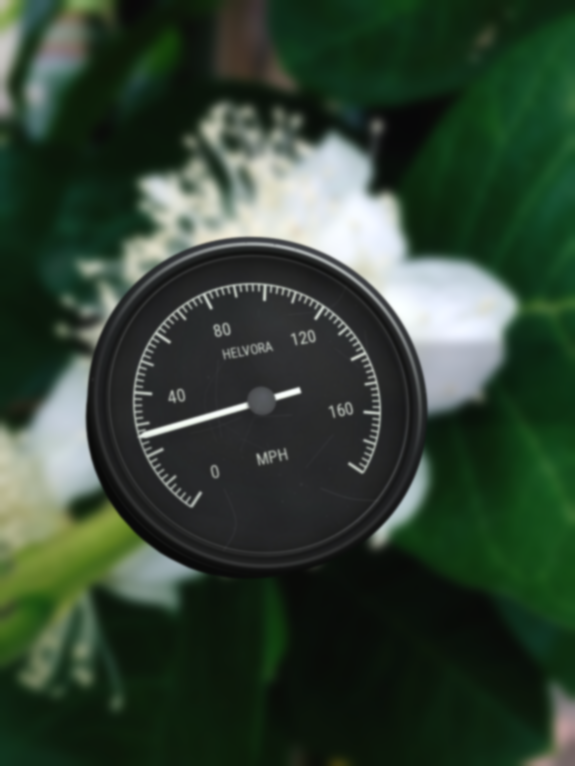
26
